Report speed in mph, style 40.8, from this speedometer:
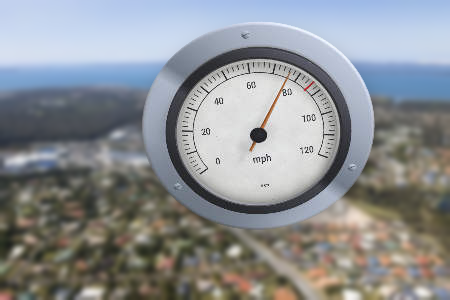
76
